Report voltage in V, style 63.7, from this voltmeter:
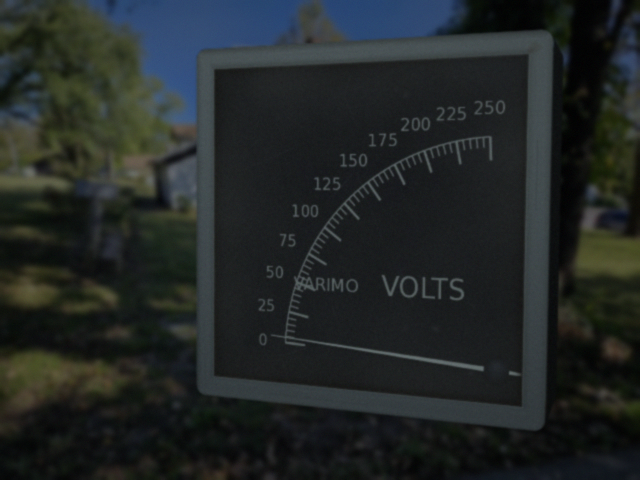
5
